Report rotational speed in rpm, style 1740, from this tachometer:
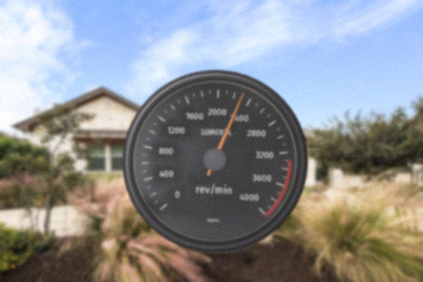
2300
